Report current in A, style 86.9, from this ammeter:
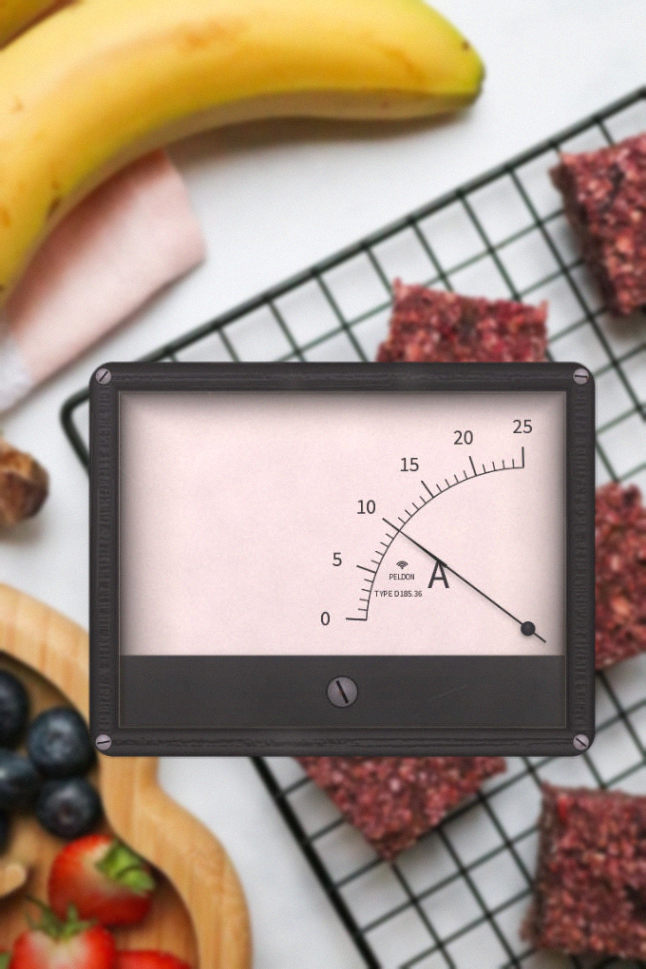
10
